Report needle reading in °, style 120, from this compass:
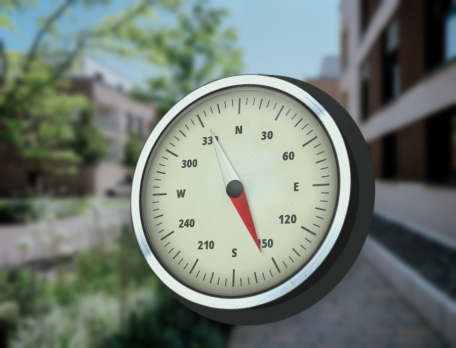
155
